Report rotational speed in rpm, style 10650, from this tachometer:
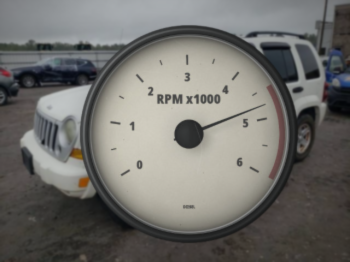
4750
